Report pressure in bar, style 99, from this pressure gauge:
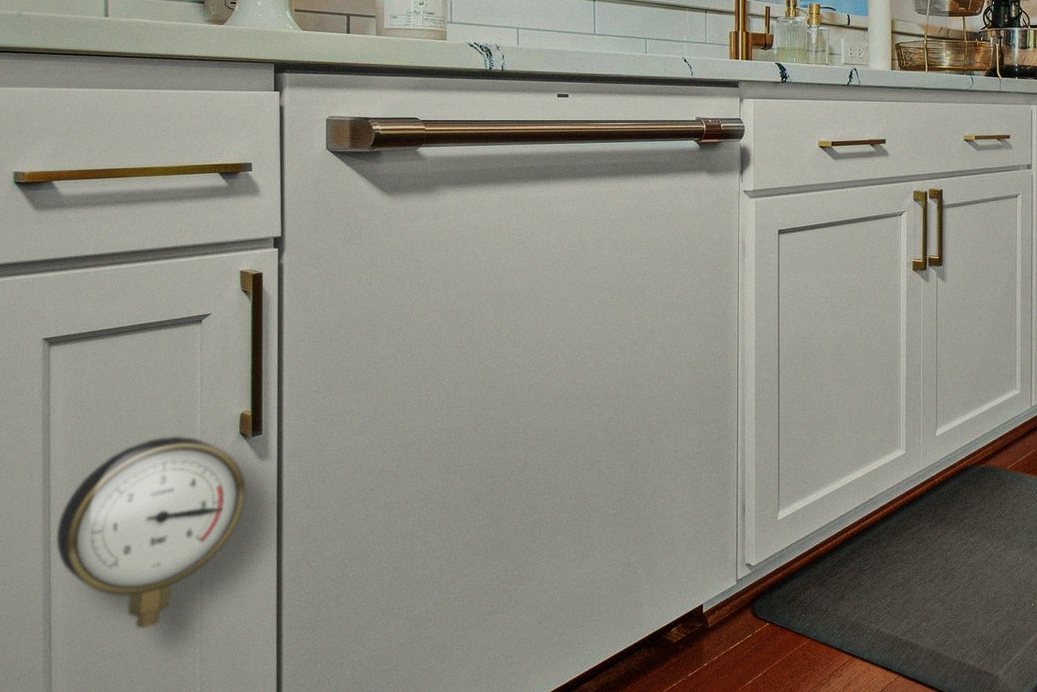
5.2
